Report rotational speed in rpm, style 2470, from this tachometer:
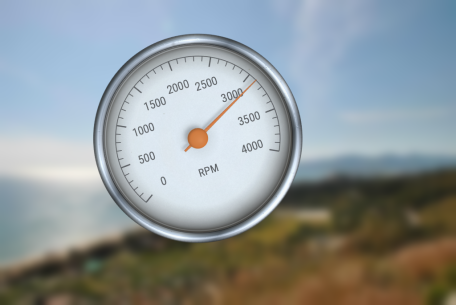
3100
